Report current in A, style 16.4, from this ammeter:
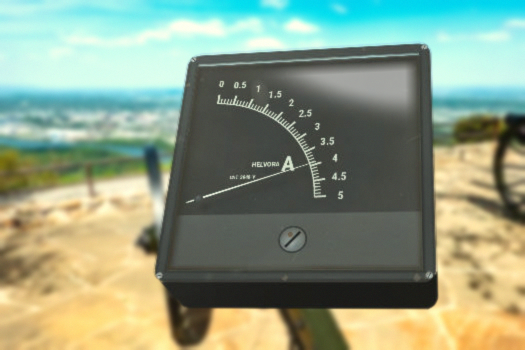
4
